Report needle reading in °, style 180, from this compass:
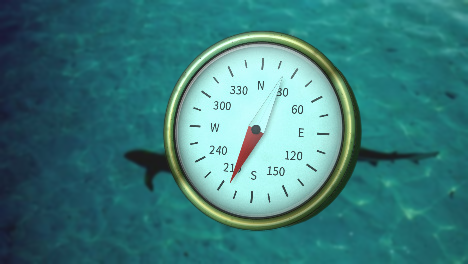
202.5
